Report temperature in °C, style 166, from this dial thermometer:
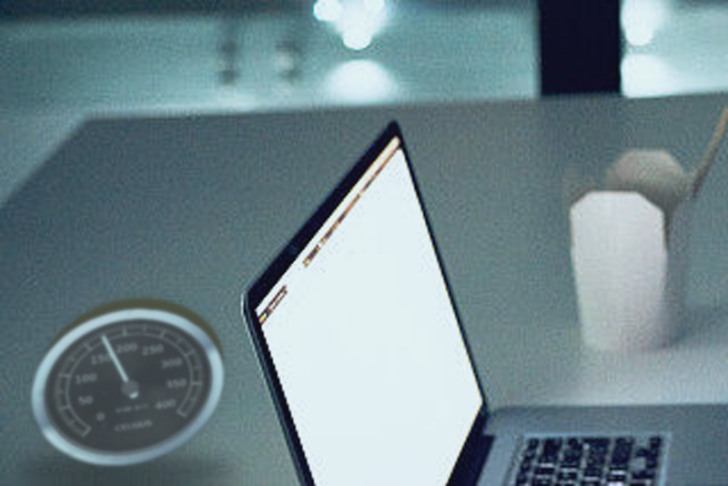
175
